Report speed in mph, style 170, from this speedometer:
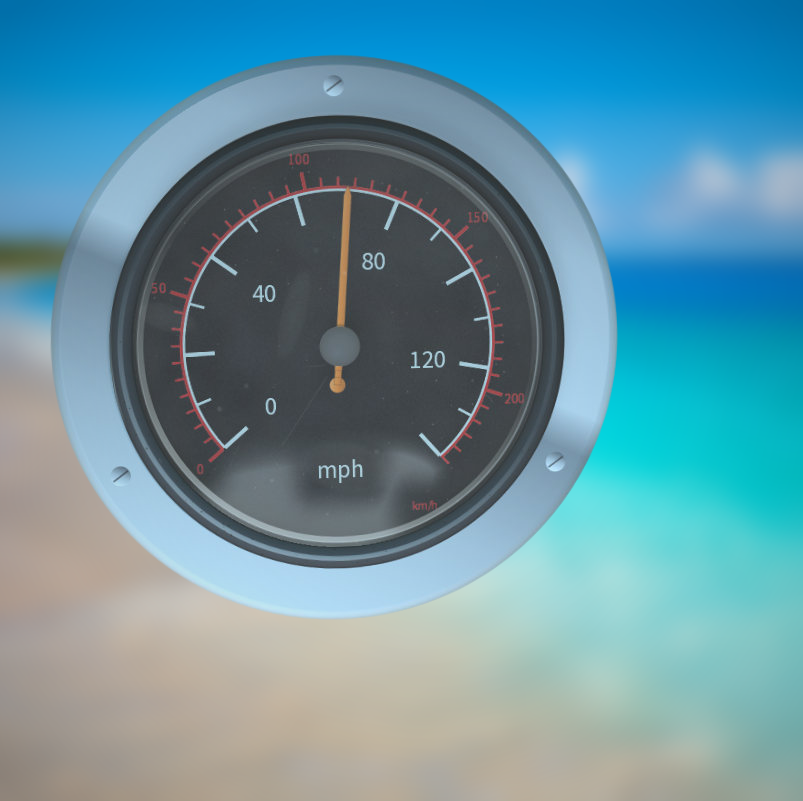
70
